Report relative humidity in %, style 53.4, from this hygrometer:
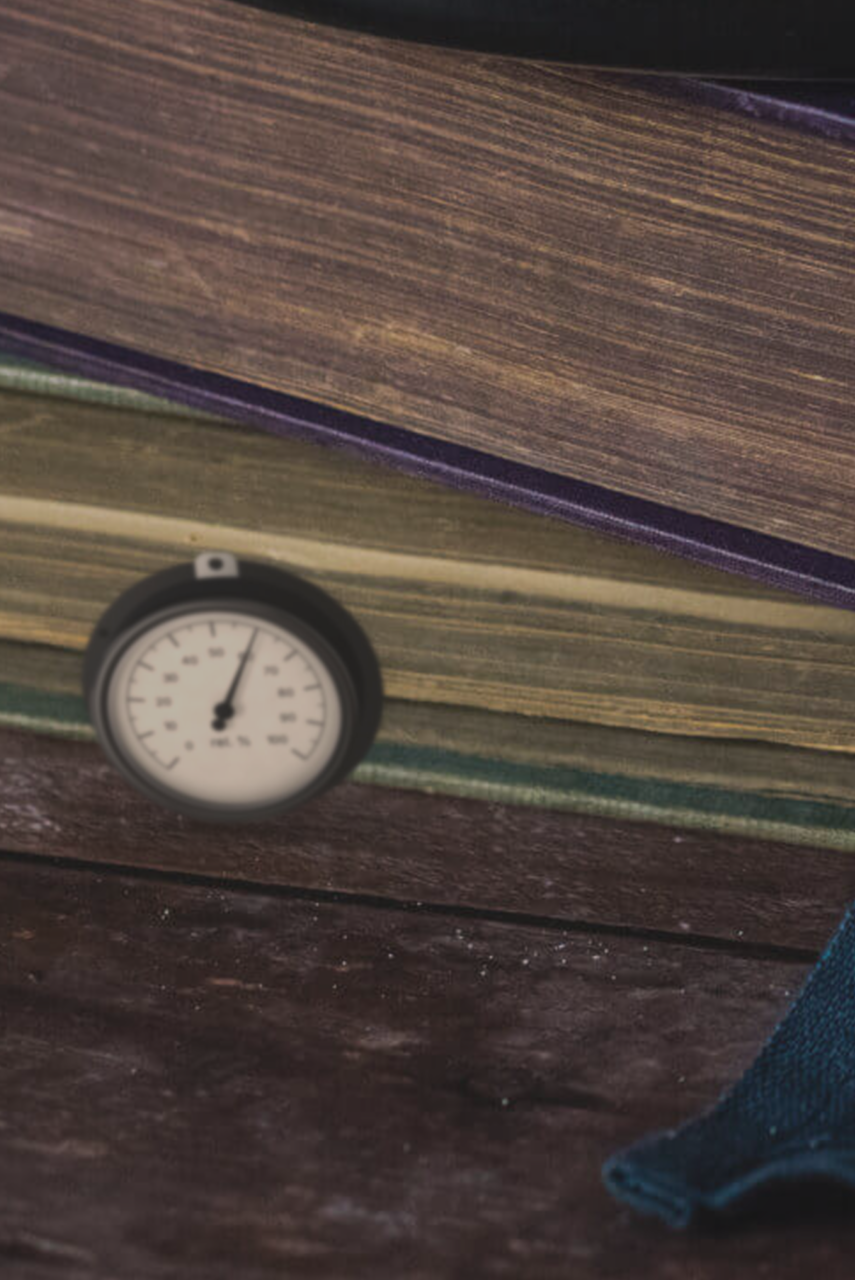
60
